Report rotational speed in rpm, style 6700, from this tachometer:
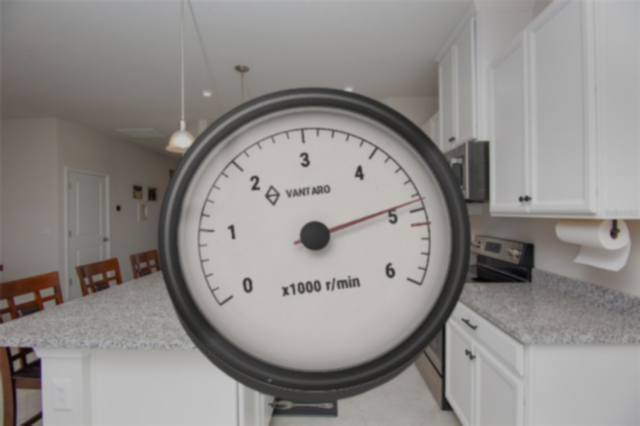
4900
